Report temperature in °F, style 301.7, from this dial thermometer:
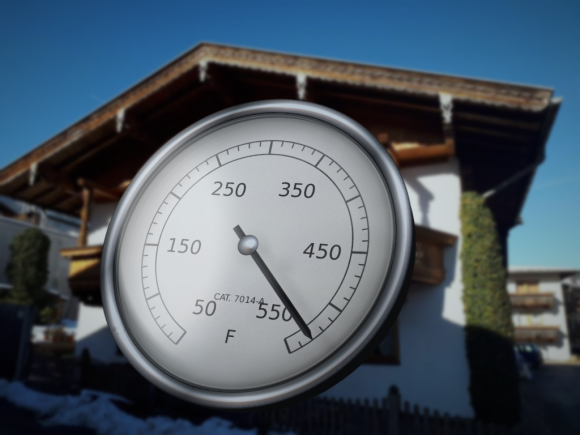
530
